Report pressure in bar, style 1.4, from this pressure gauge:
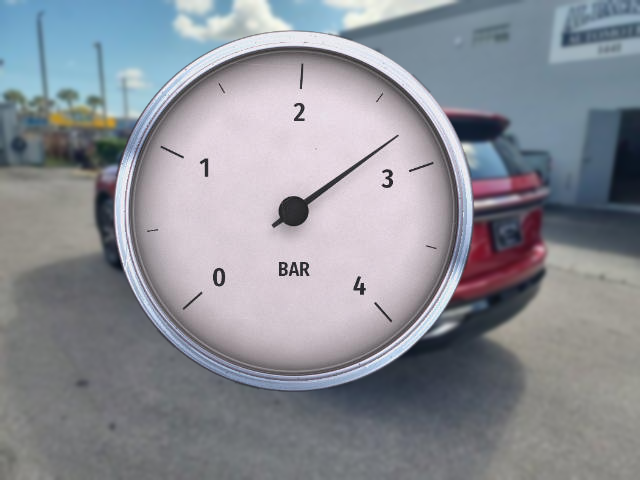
2.75
